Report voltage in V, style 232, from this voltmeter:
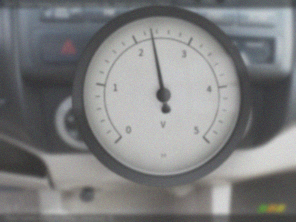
2.3
